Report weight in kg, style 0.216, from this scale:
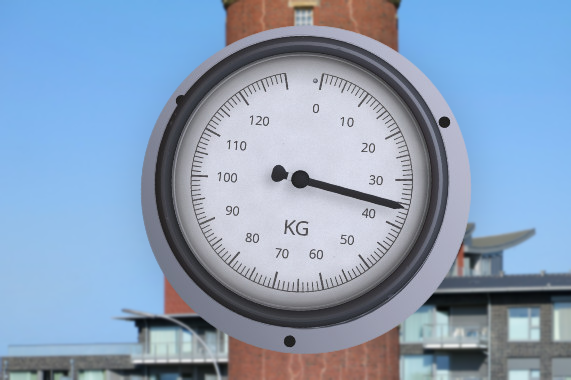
36
